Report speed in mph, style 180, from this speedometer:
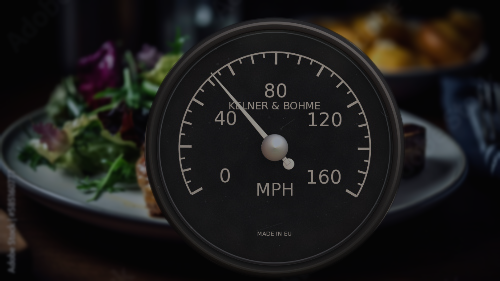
52.5
